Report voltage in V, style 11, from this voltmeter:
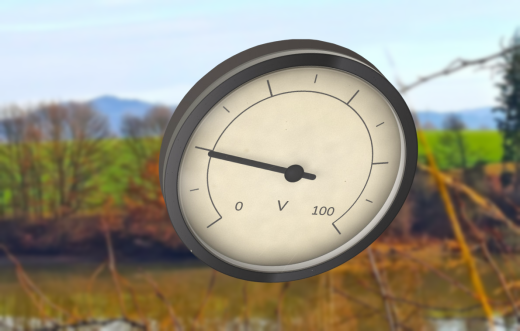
20
